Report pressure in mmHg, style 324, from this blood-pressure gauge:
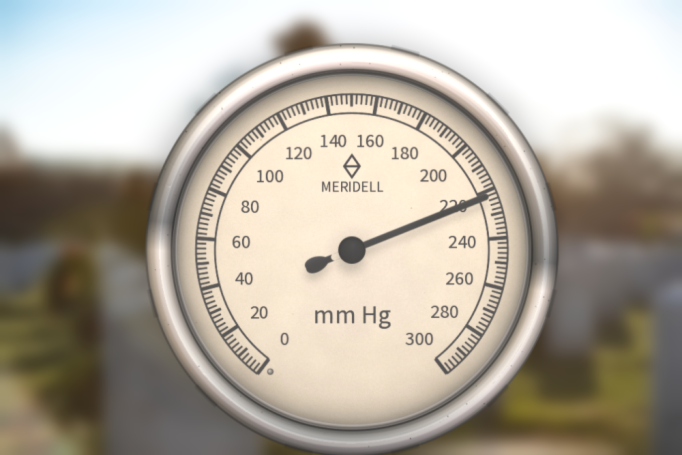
222
